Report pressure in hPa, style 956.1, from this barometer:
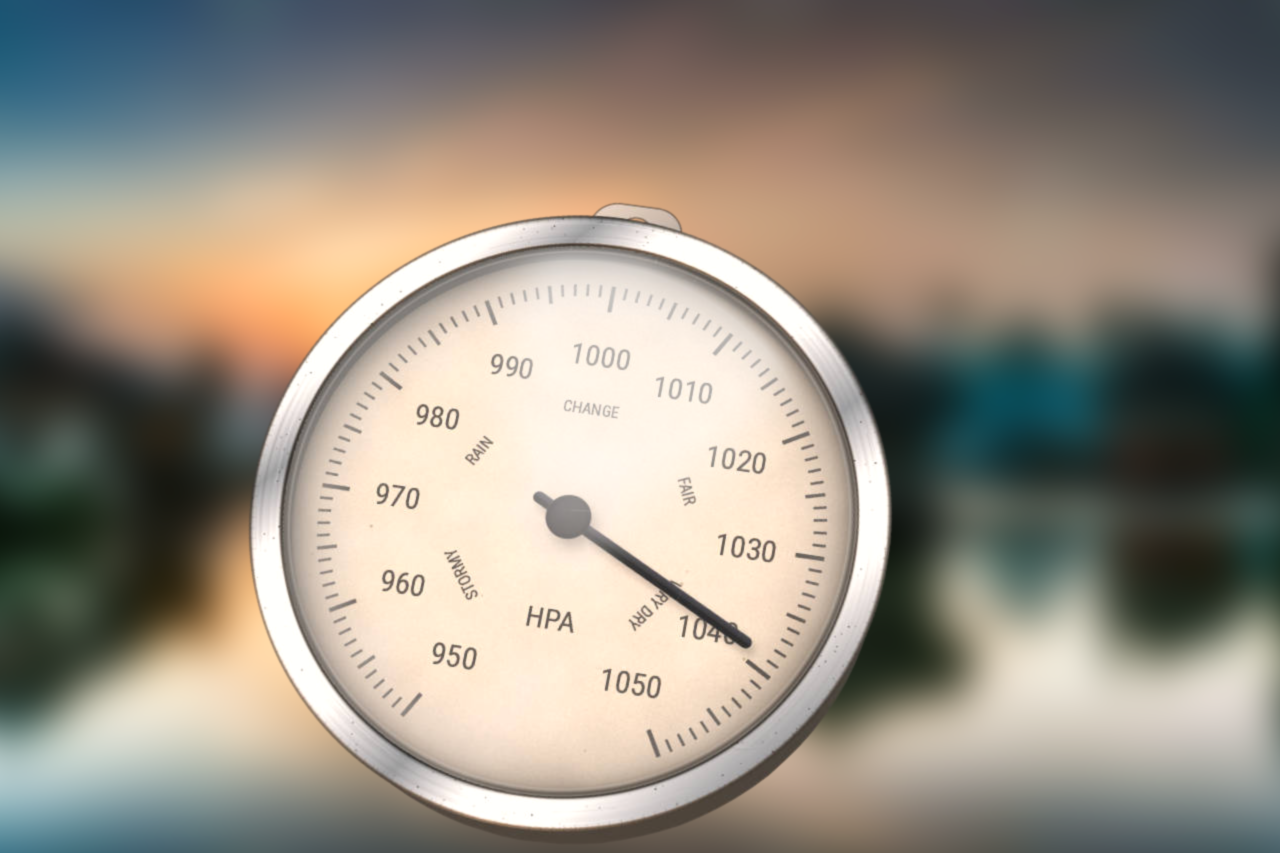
1039
